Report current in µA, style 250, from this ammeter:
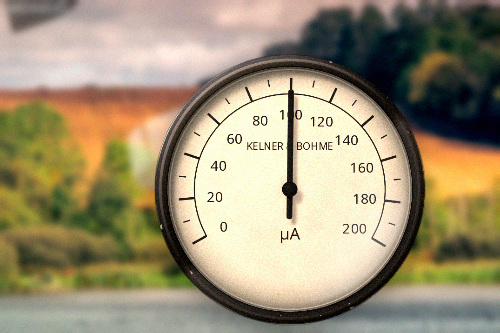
100
